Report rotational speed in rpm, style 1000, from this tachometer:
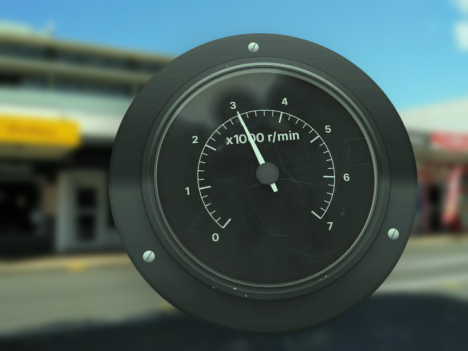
3000
